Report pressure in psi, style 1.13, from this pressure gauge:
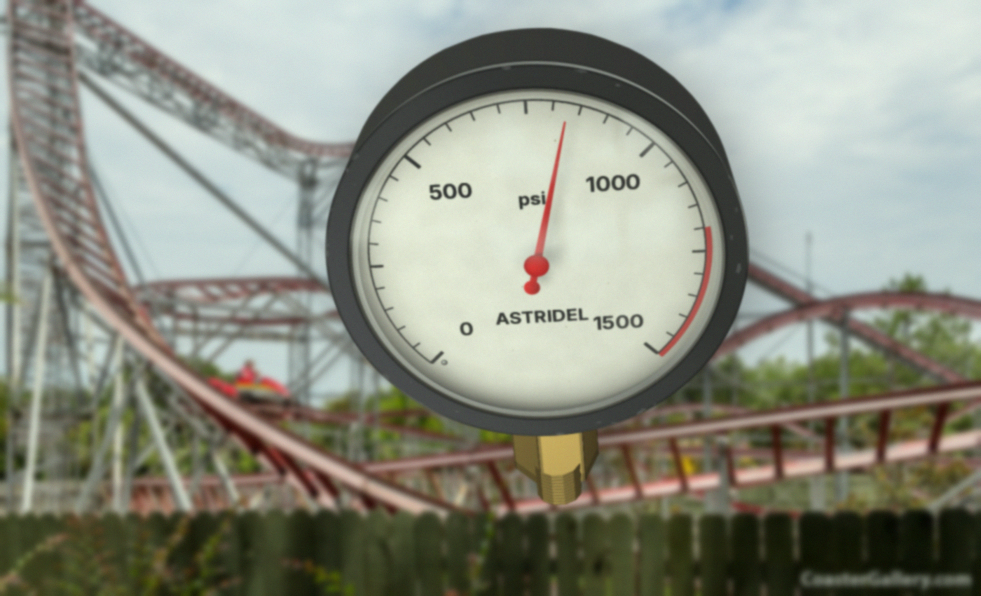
825
